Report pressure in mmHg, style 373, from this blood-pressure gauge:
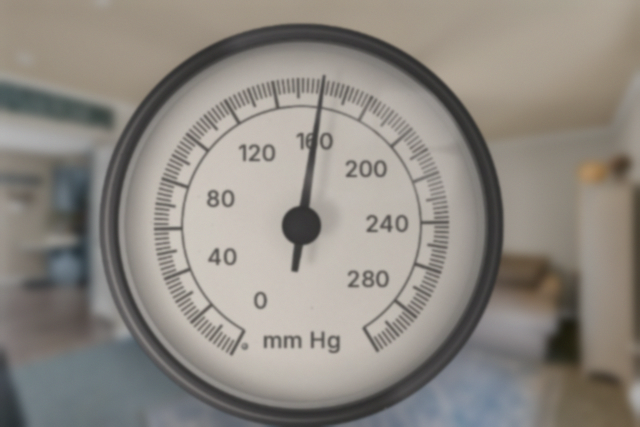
160
